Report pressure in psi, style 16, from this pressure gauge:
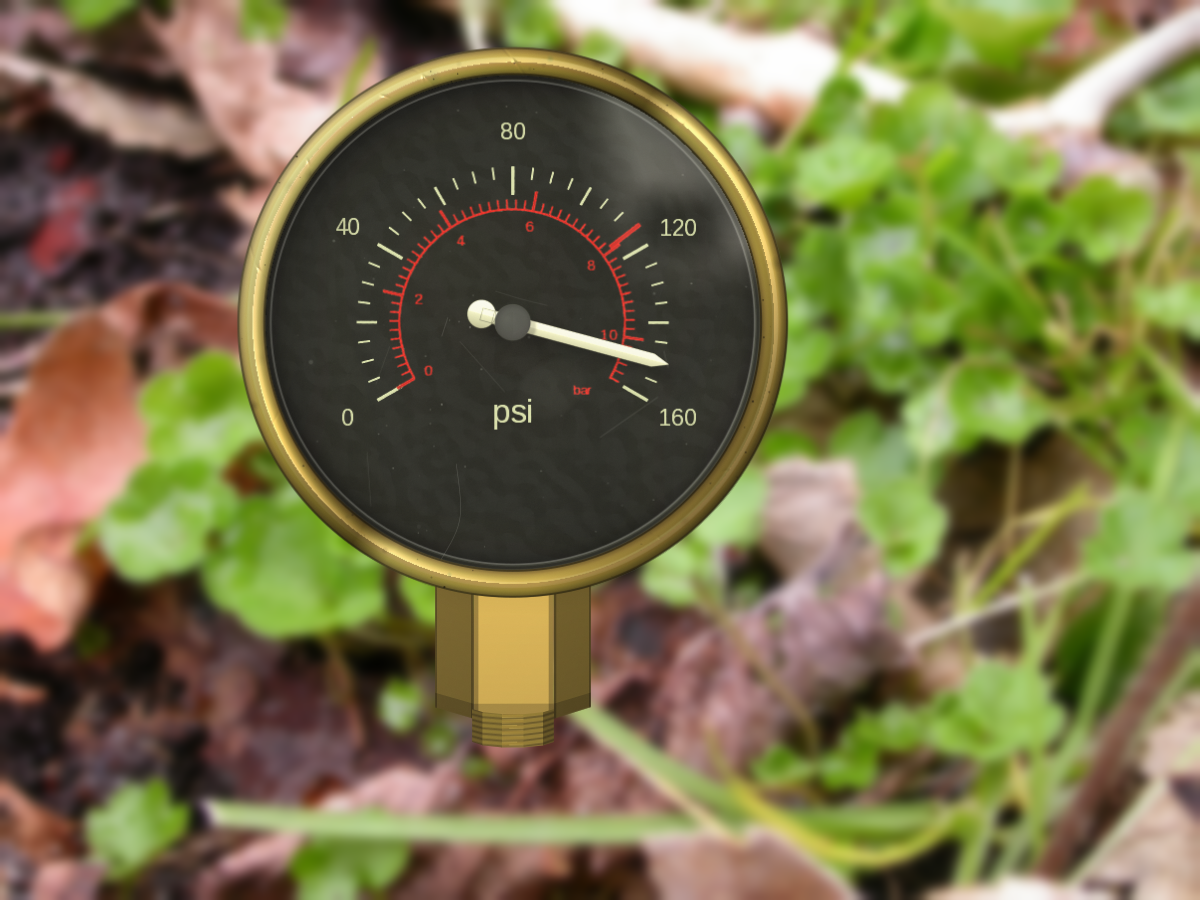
150
